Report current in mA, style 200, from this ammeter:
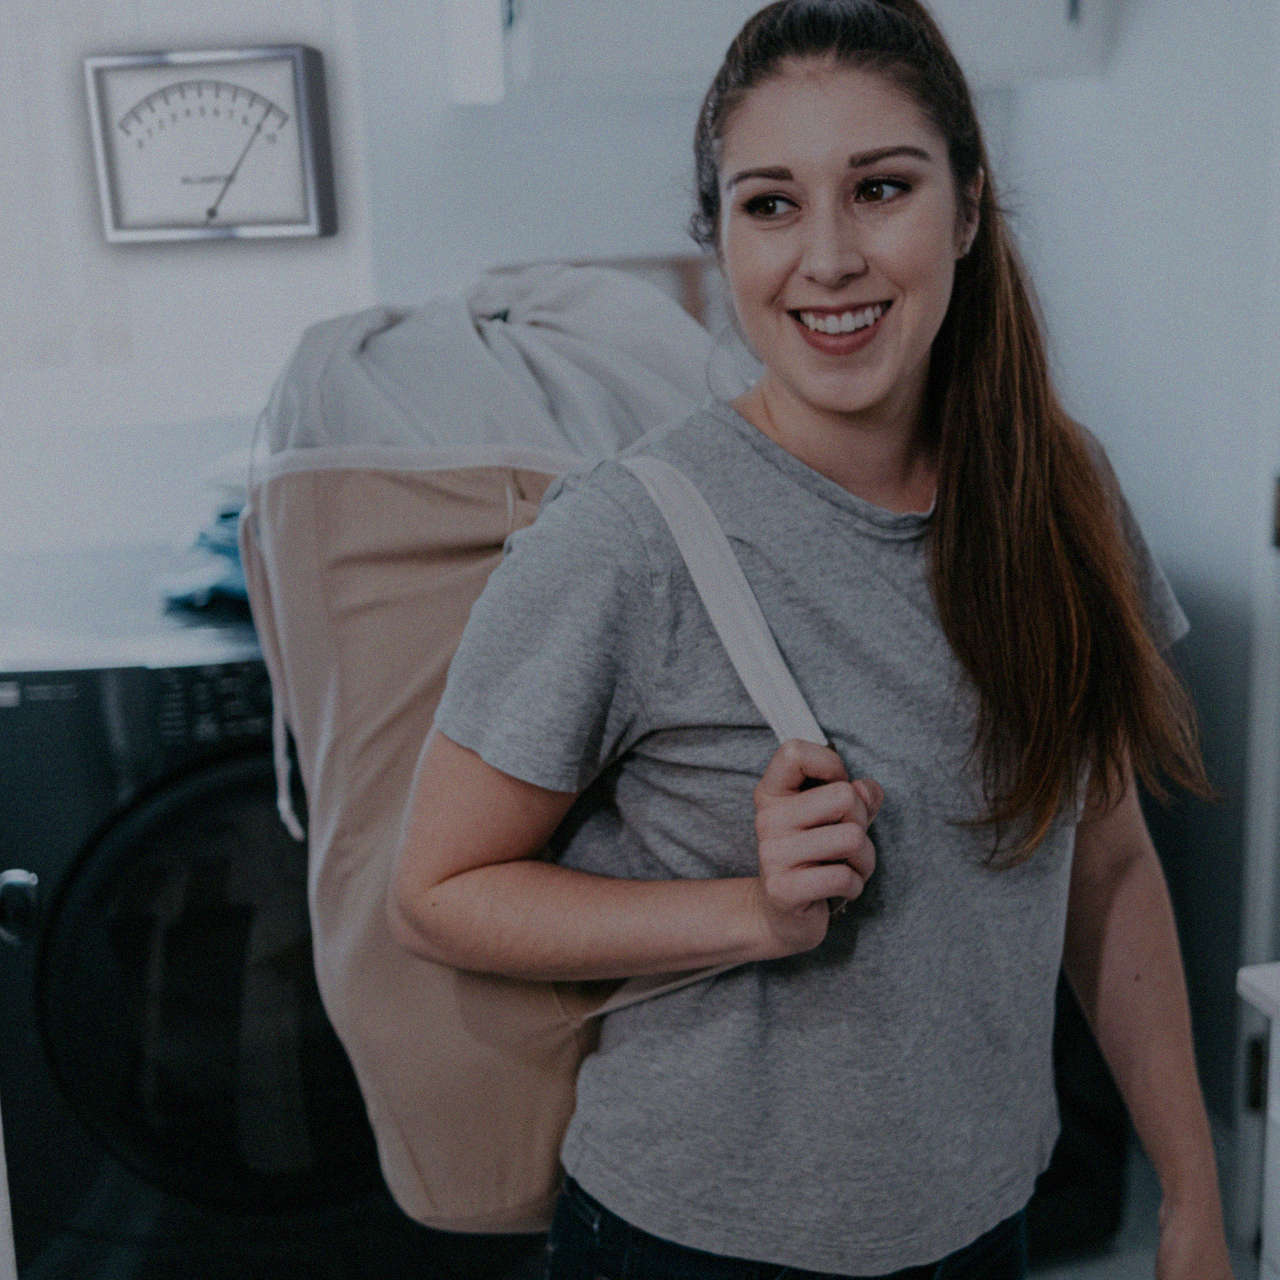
9
